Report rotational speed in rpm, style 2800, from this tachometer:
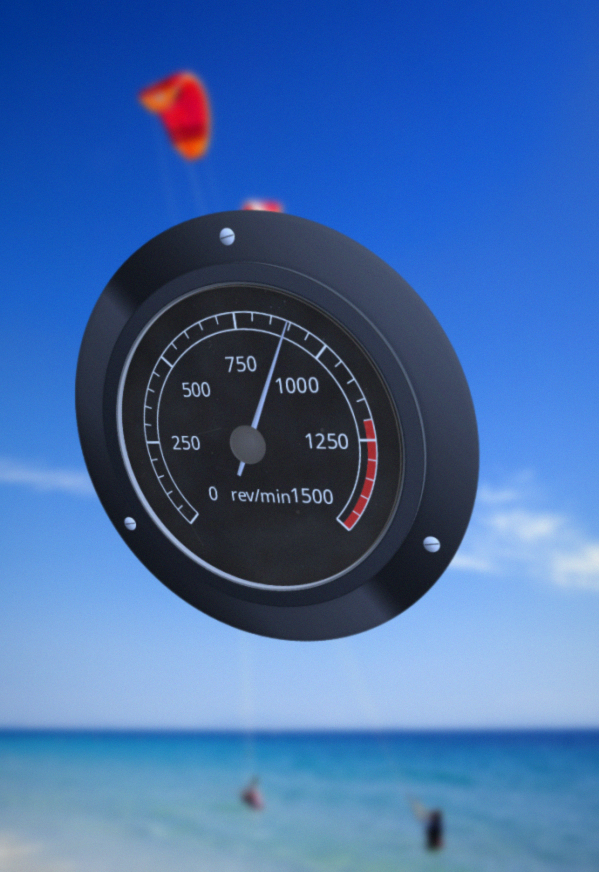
900
